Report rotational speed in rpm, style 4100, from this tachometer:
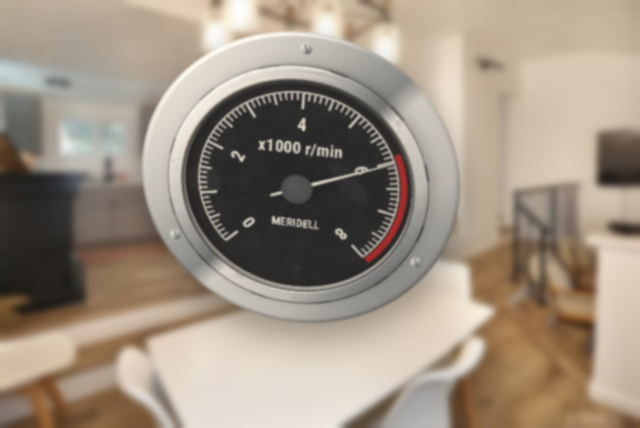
6000
